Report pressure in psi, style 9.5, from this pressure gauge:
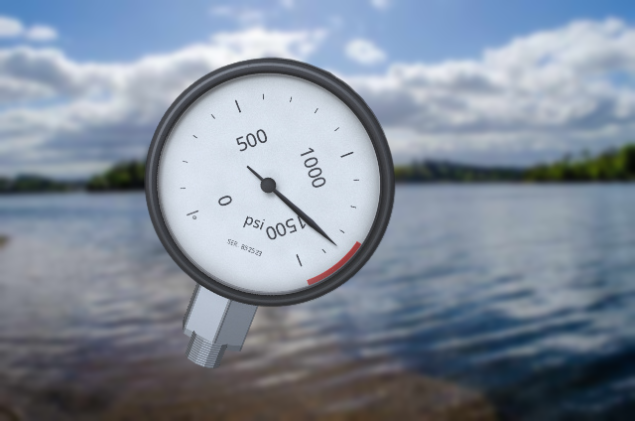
1350
